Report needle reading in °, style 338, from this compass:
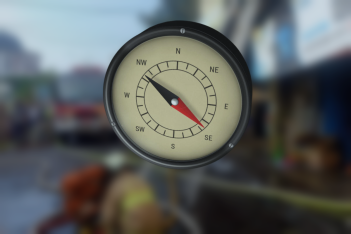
127.5
